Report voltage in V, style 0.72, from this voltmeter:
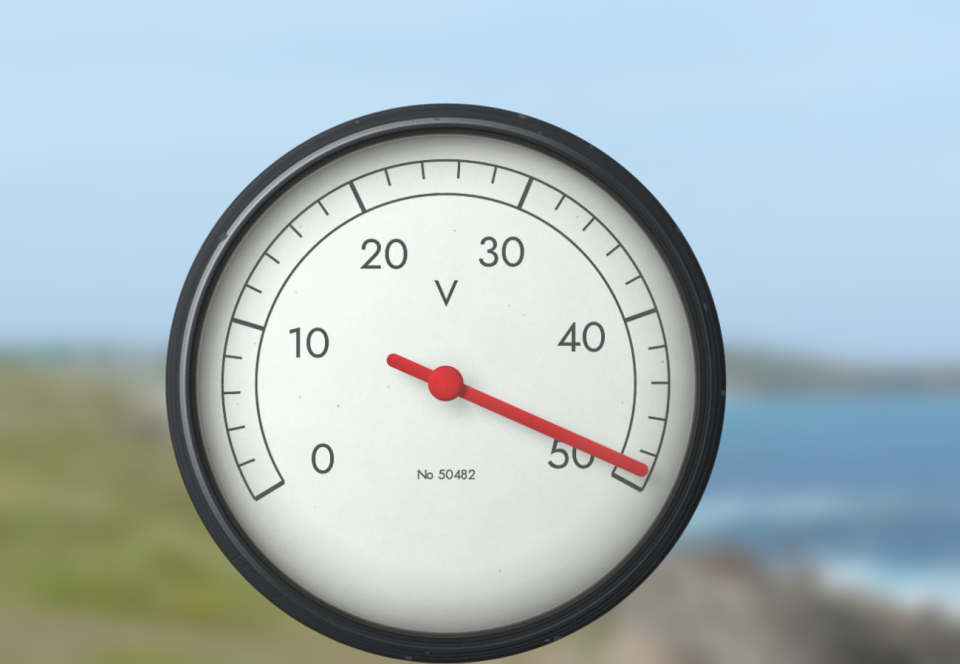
49
